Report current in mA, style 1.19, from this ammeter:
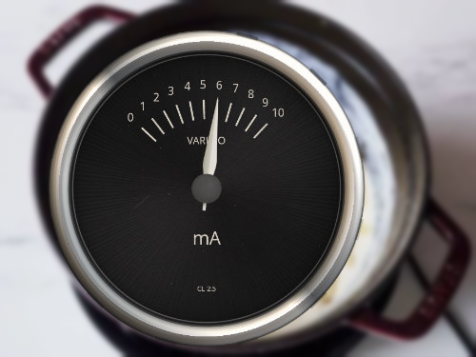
6
